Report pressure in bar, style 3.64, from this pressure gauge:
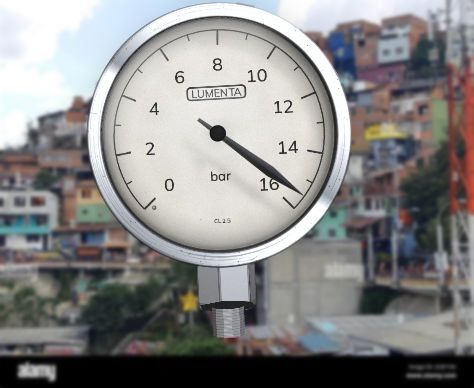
15.5
